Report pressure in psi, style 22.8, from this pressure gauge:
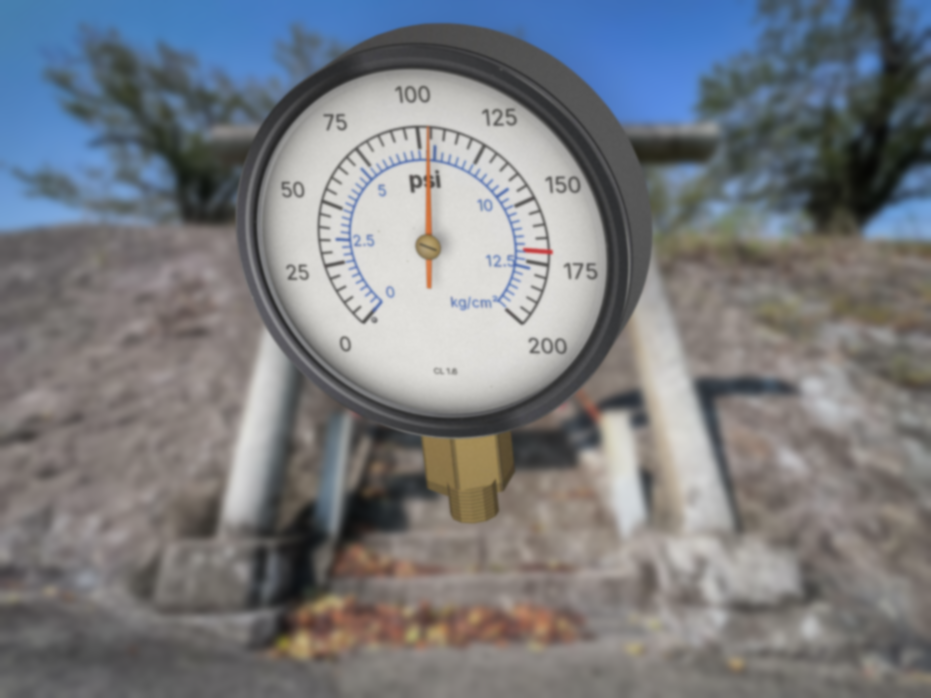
105
